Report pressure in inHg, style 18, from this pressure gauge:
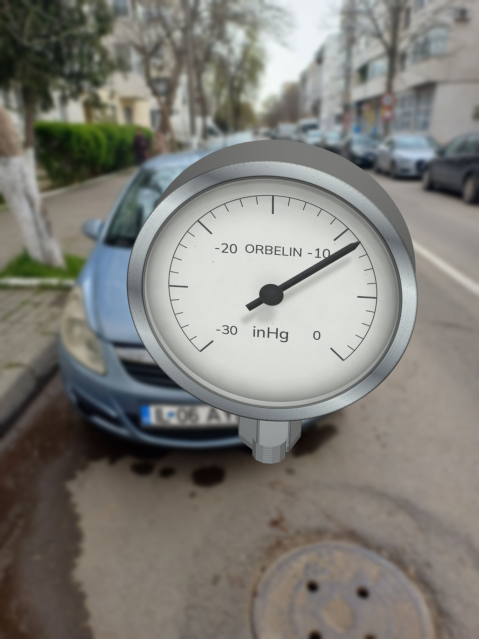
-9
